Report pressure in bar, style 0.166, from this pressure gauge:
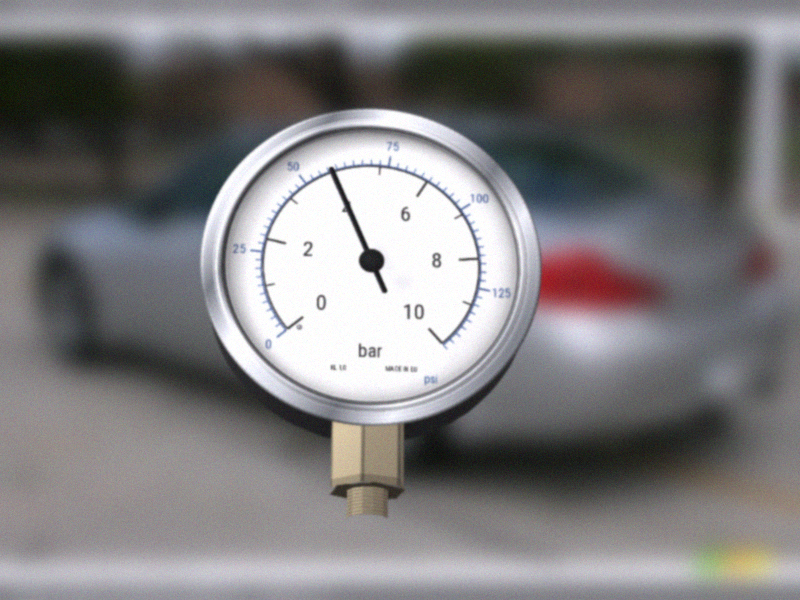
4
